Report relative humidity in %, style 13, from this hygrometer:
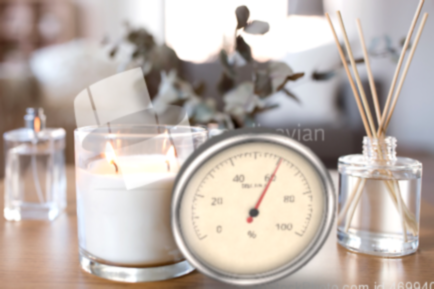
60
